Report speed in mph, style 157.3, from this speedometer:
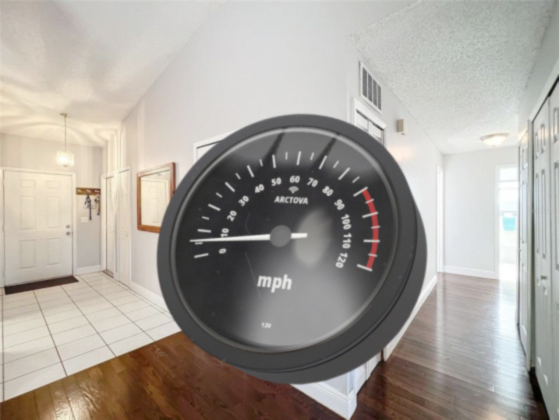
5
